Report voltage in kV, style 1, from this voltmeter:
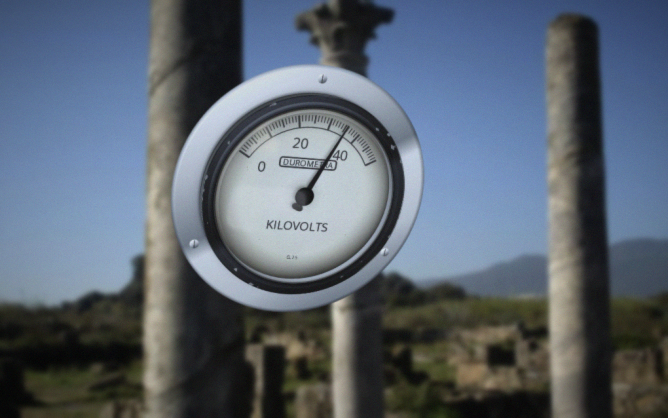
35
